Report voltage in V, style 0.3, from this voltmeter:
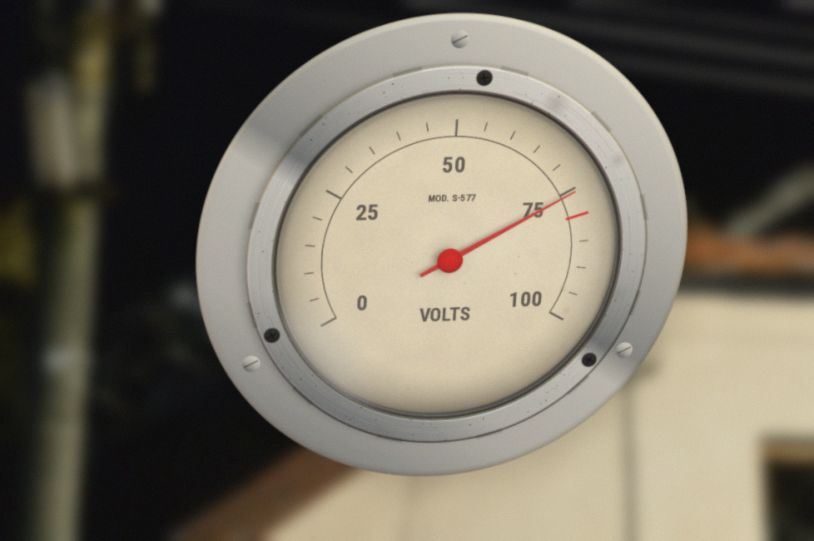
75
